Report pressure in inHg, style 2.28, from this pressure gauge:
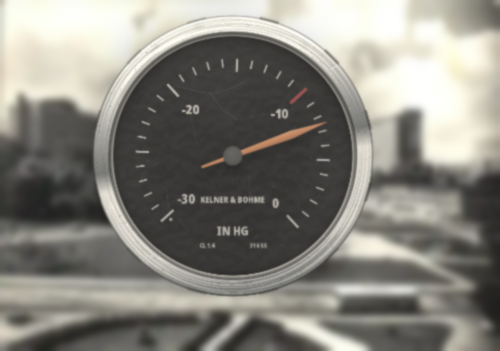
-7.5
